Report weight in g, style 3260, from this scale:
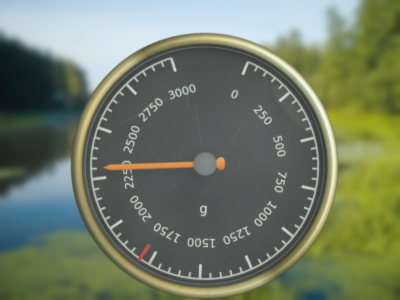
2300
